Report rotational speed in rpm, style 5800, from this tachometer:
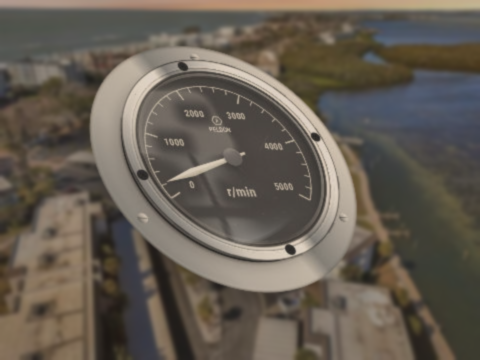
200
